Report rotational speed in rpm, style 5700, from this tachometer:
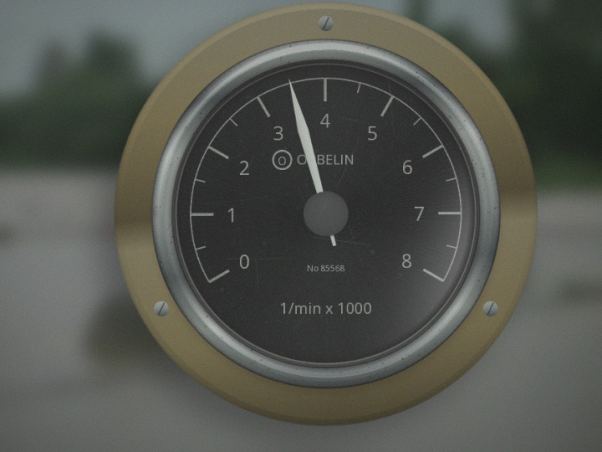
3500
